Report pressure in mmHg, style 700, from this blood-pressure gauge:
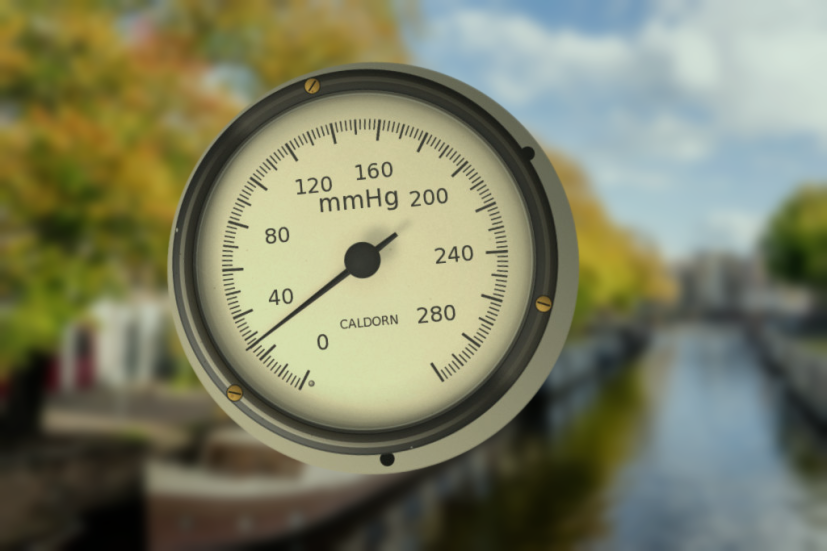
26
